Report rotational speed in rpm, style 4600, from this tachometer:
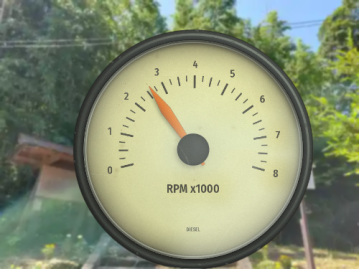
2625
